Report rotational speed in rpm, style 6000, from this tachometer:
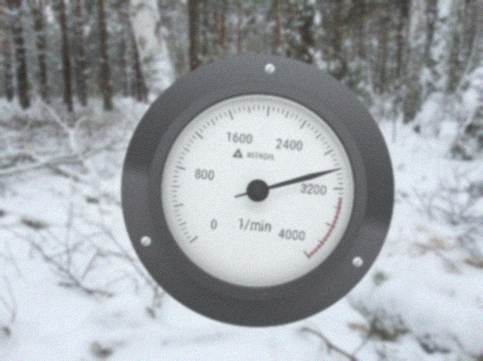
3000
